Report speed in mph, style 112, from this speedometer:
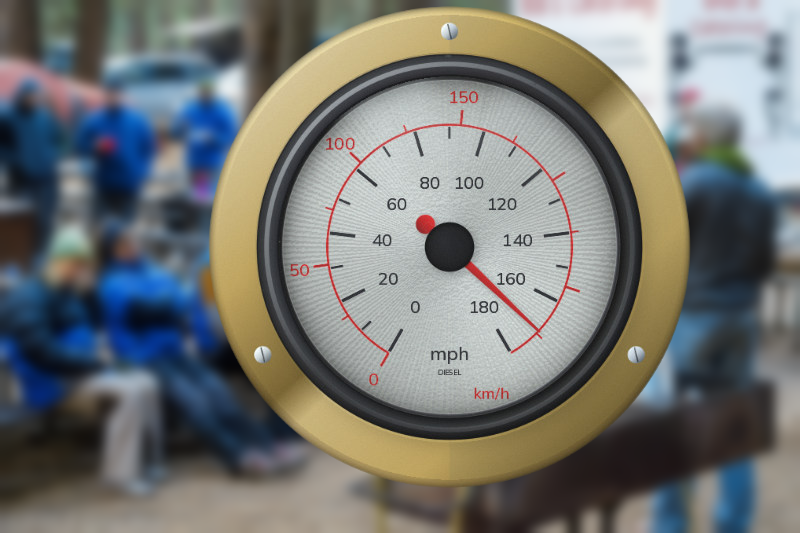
170
